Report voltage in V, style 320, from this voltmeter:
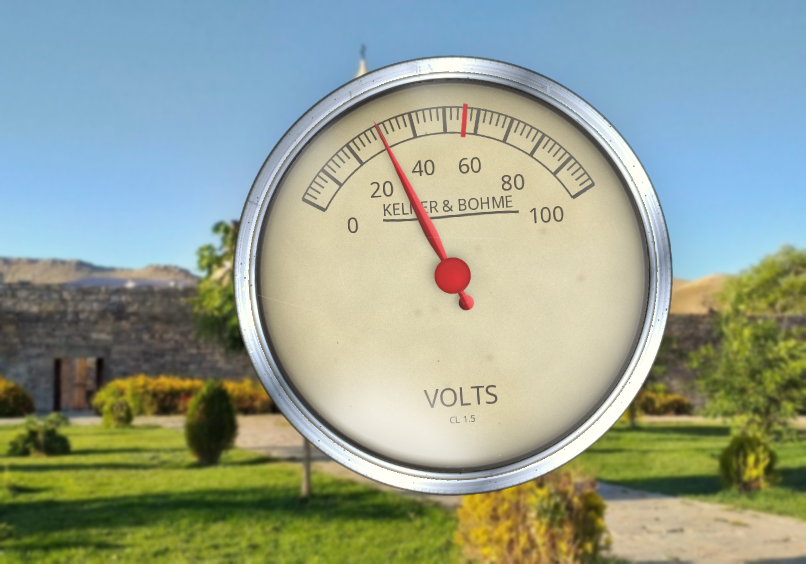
30
